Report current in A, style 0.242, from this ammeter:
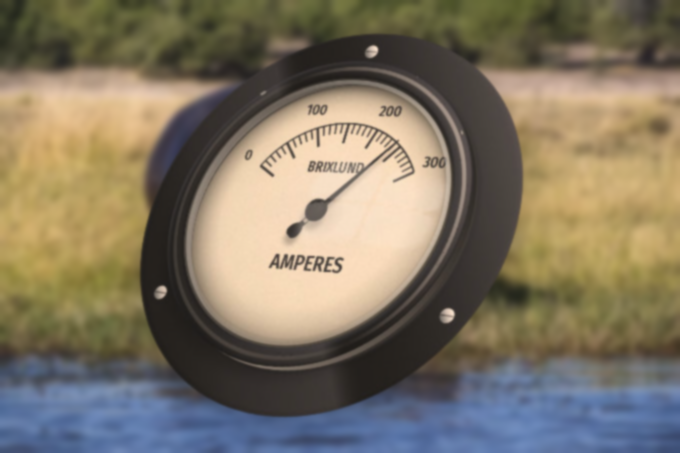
250
